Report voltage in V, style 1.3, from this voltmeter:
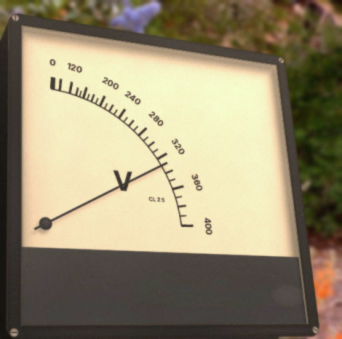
330
